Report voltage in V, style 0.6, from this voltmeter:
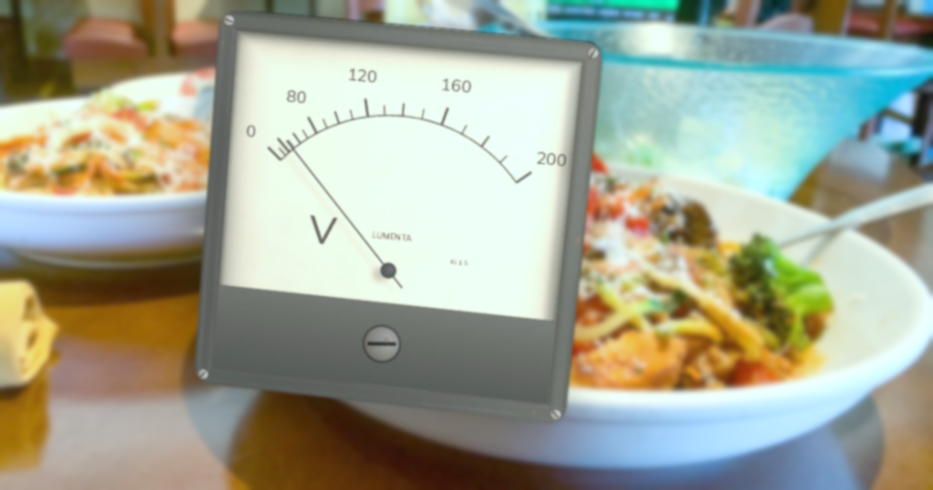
50
